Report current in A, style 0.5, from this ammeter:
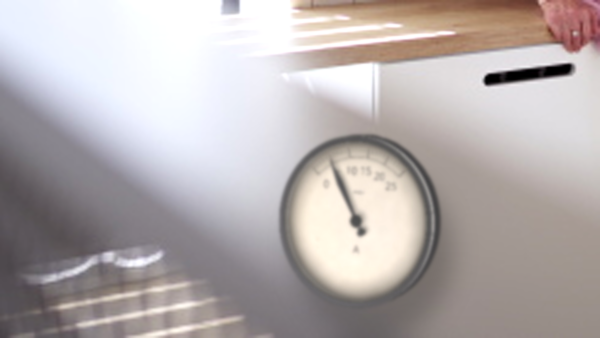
5
